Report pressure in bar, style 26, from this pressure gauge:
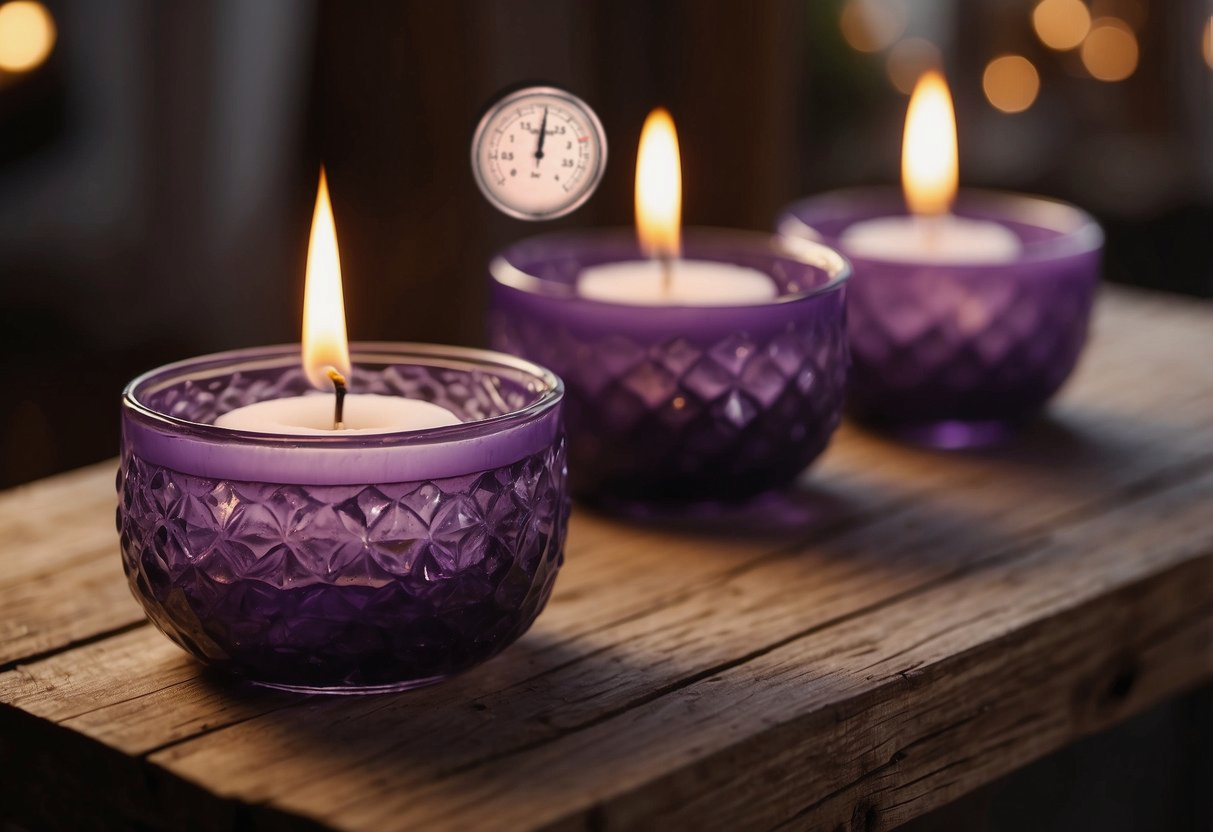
2
